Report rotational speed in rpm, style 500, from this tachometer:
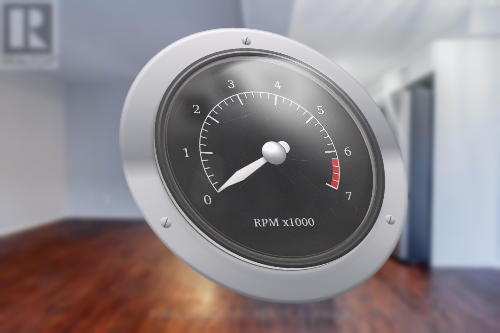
0
